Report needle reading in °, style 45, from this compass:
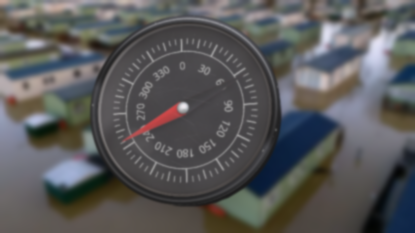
245
